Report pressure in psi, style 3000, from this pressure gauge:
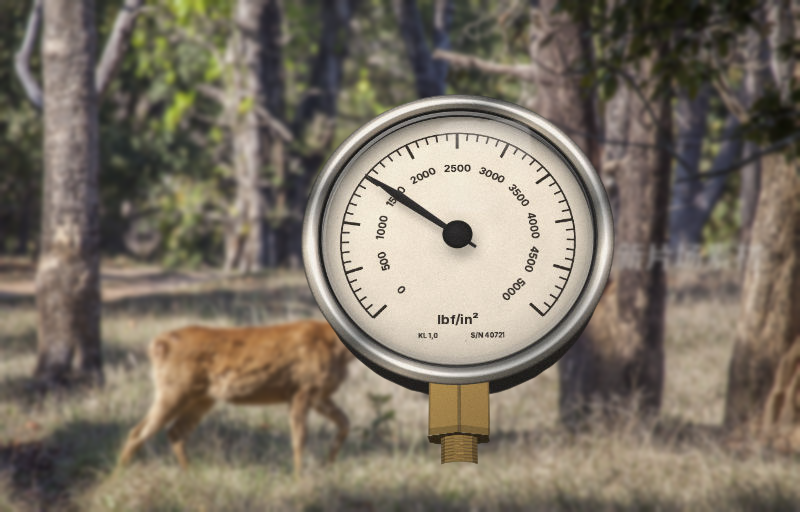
1500
